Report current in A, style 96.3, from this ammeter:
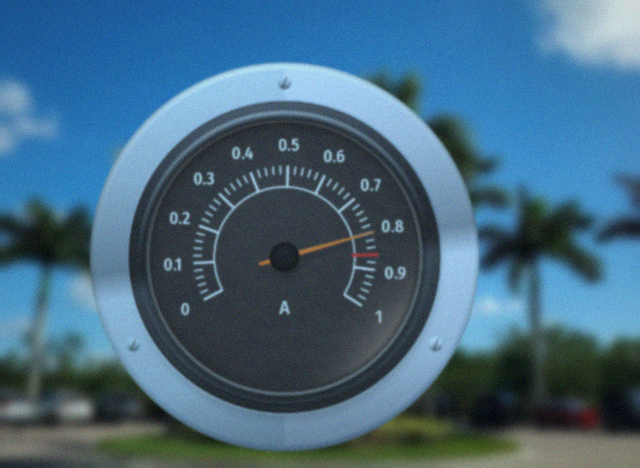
0.8
